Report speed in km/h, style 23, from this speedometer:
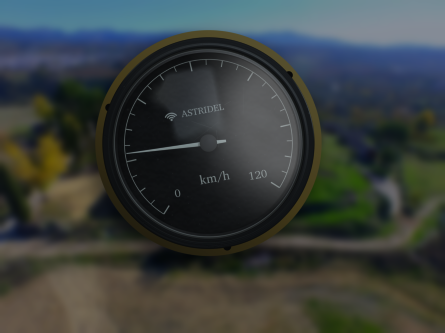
22.5
